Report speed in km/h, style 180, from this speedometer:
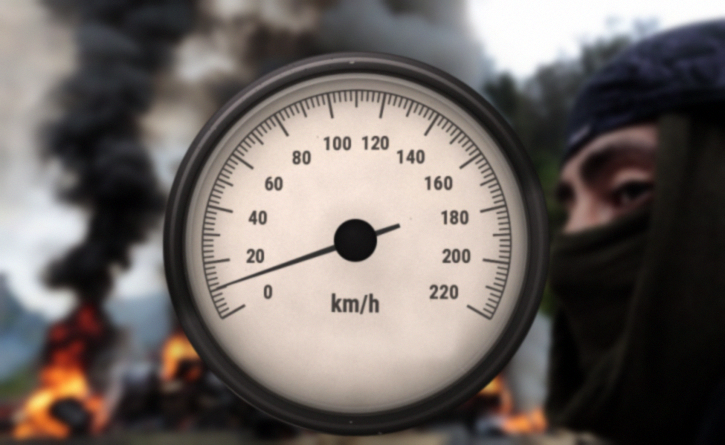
10
